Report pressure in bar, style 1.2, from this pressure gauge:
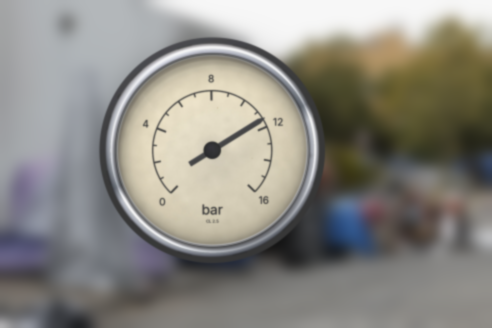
11.5
